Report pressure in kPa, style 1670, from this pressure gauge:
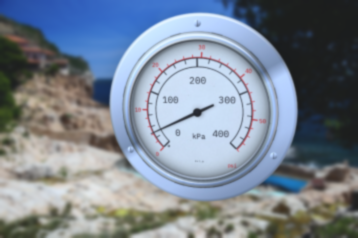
30
